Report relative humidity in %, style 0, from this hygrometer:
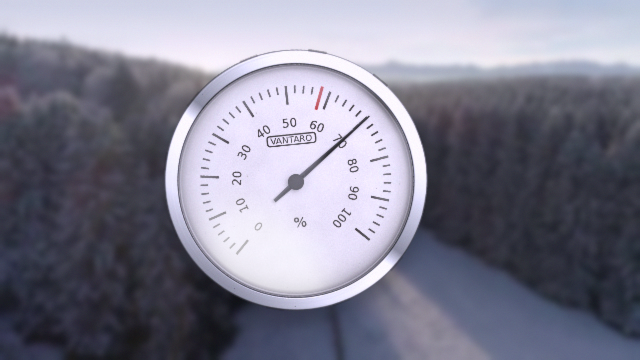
70
